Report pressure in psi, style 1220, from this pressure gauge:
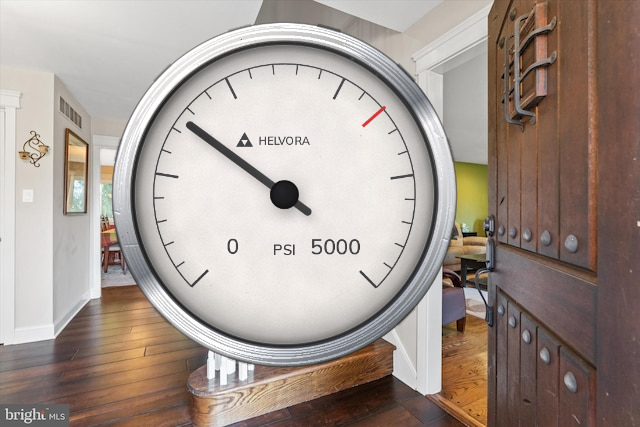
1500
